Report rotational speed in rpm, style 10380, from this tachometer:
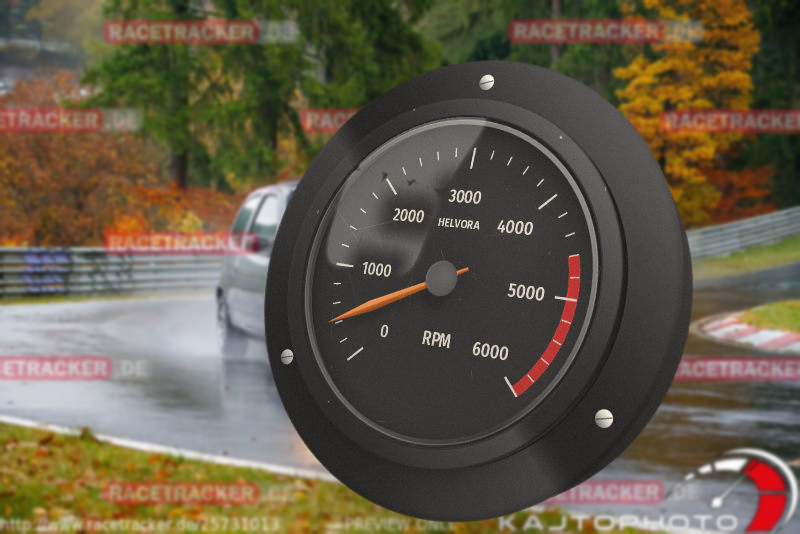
400
